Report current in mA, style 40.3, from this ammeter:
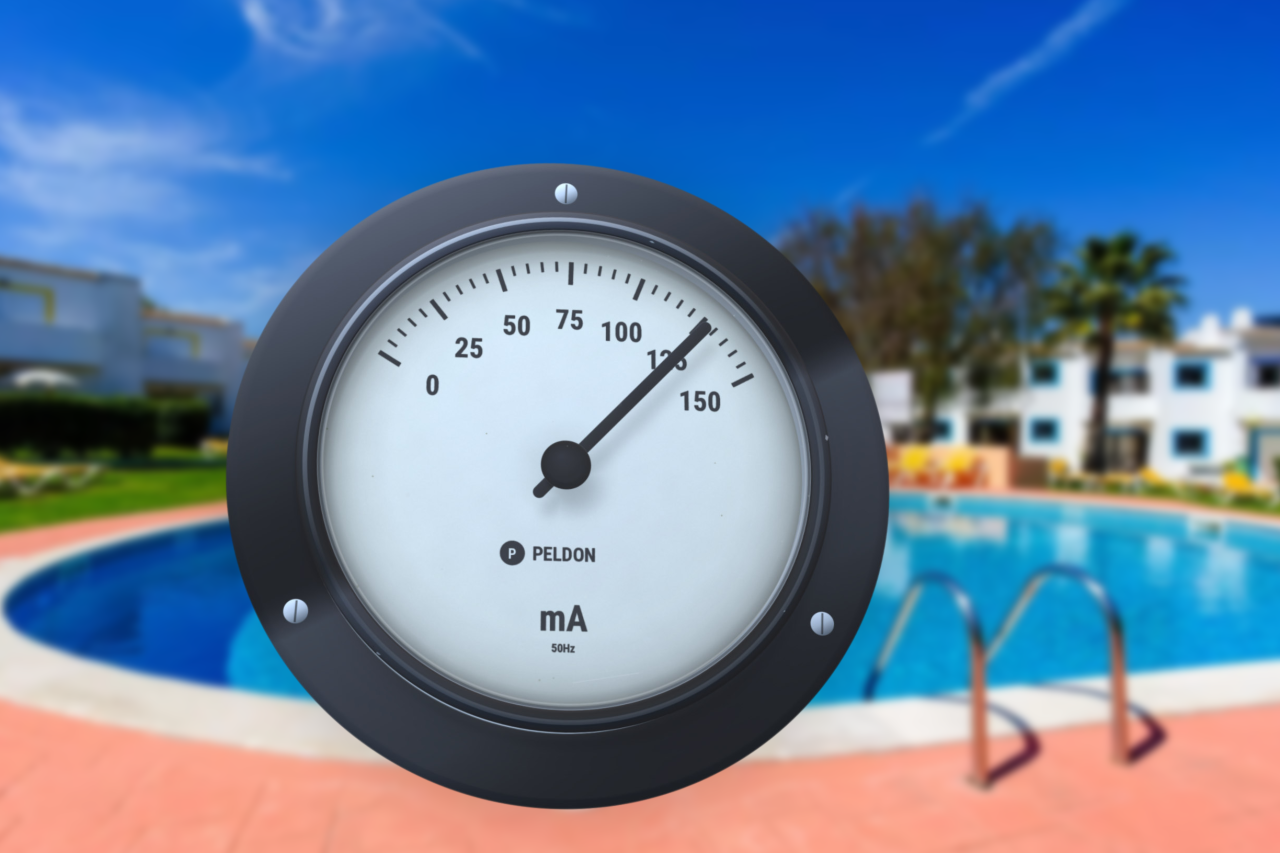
127.5
